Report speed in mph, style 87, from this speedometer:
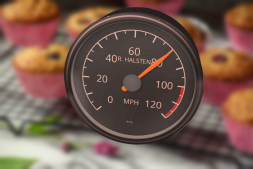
80
